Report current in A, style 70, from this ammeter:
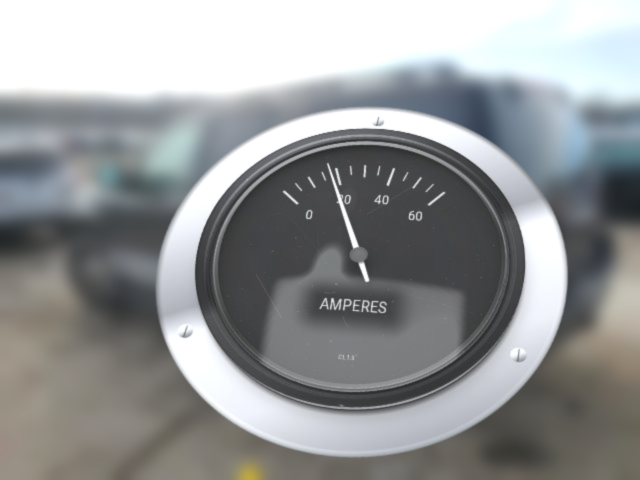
17.5
